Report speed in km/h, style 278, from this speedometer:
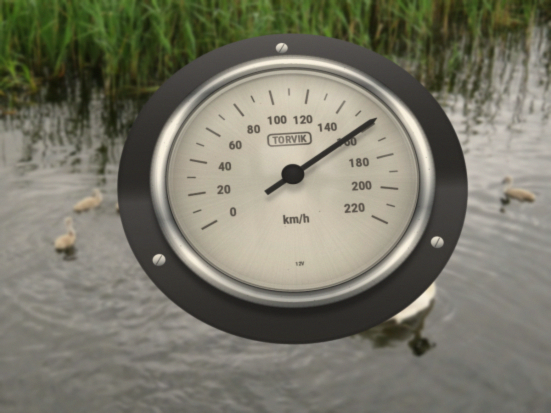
160
